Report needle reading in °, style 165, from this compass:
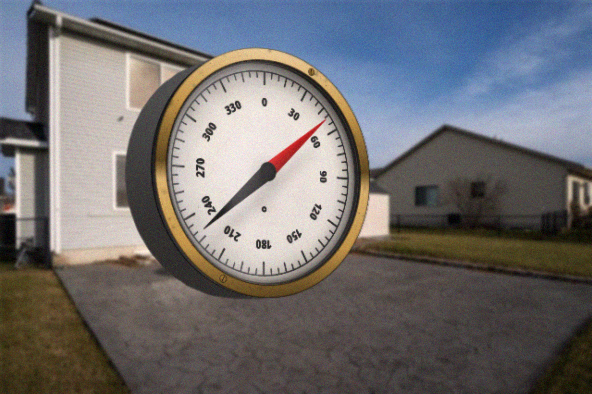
50
